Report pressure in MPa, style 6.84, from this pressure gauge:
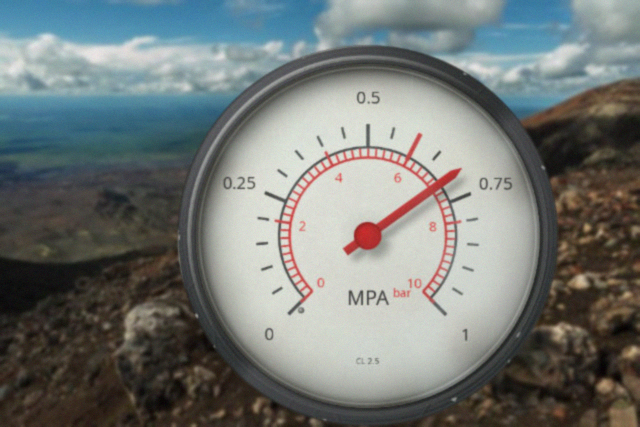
0.7
